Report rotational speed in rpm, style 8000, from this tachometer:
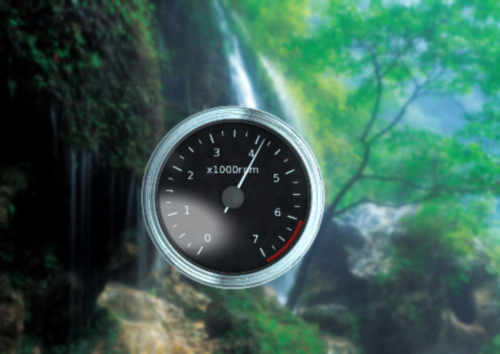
4125
